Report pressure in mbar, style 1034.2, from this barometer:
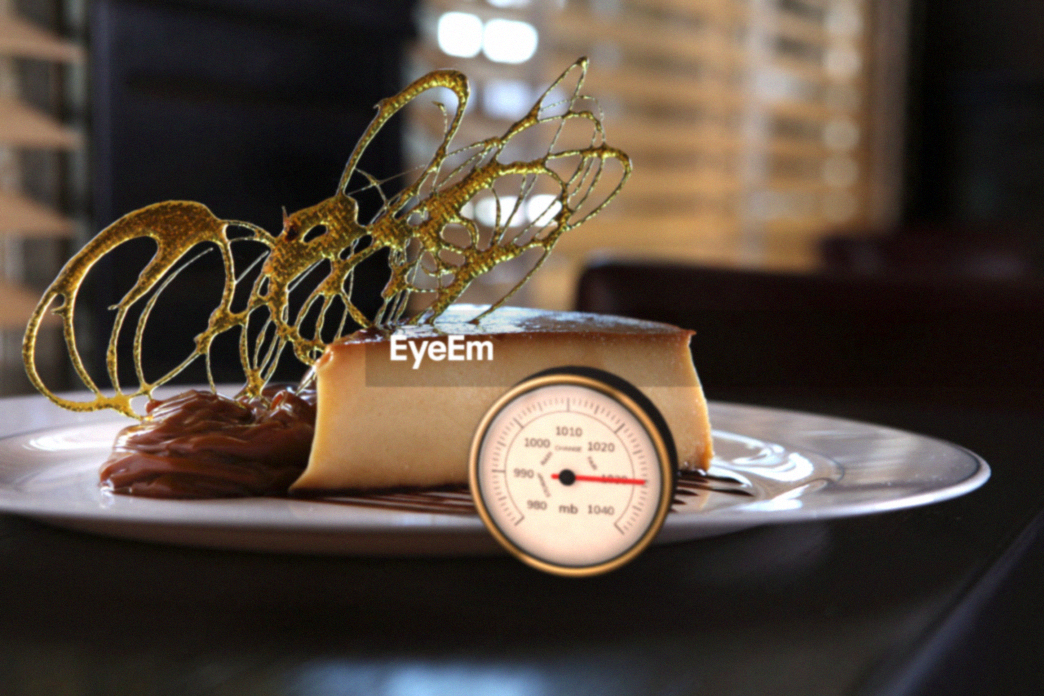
1030
